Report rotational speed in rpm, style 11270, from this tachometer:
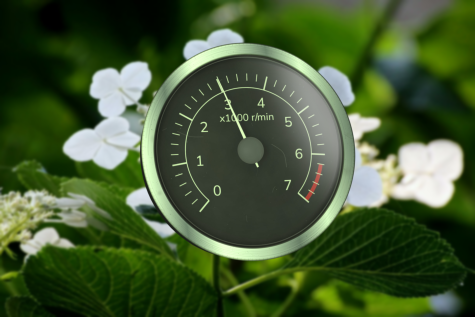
3000
